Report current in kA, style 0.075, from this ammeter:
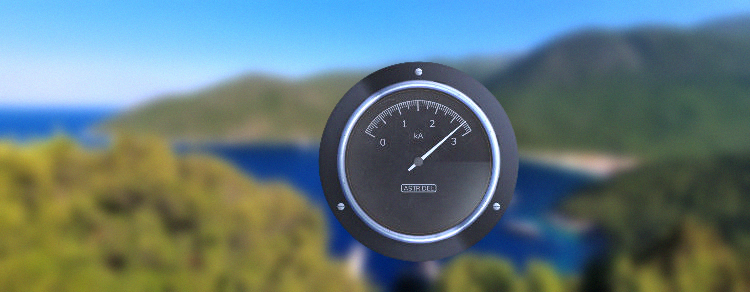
2.75
